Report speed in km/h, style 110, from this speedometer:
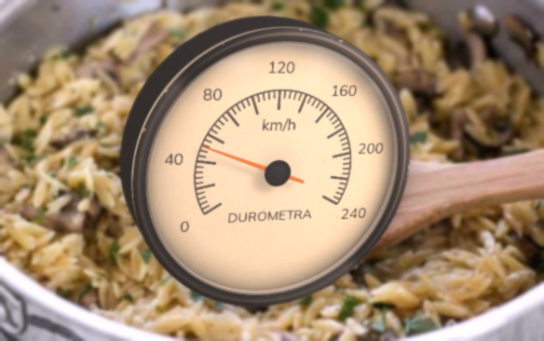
52
